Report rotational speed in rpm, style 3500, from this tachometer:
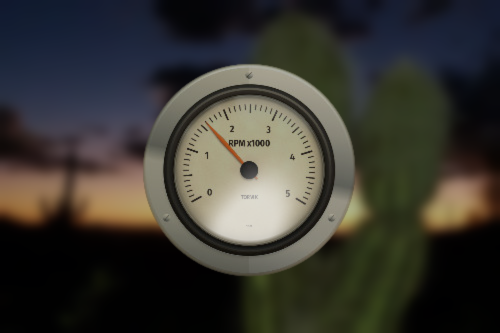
1600
